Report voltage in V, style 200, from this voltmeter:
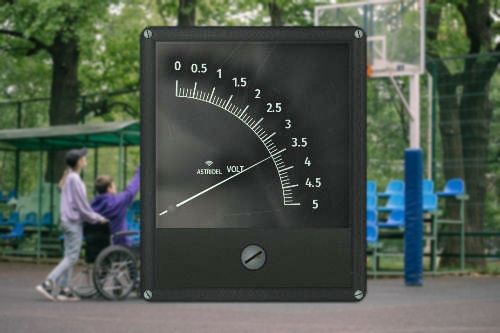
3.5
